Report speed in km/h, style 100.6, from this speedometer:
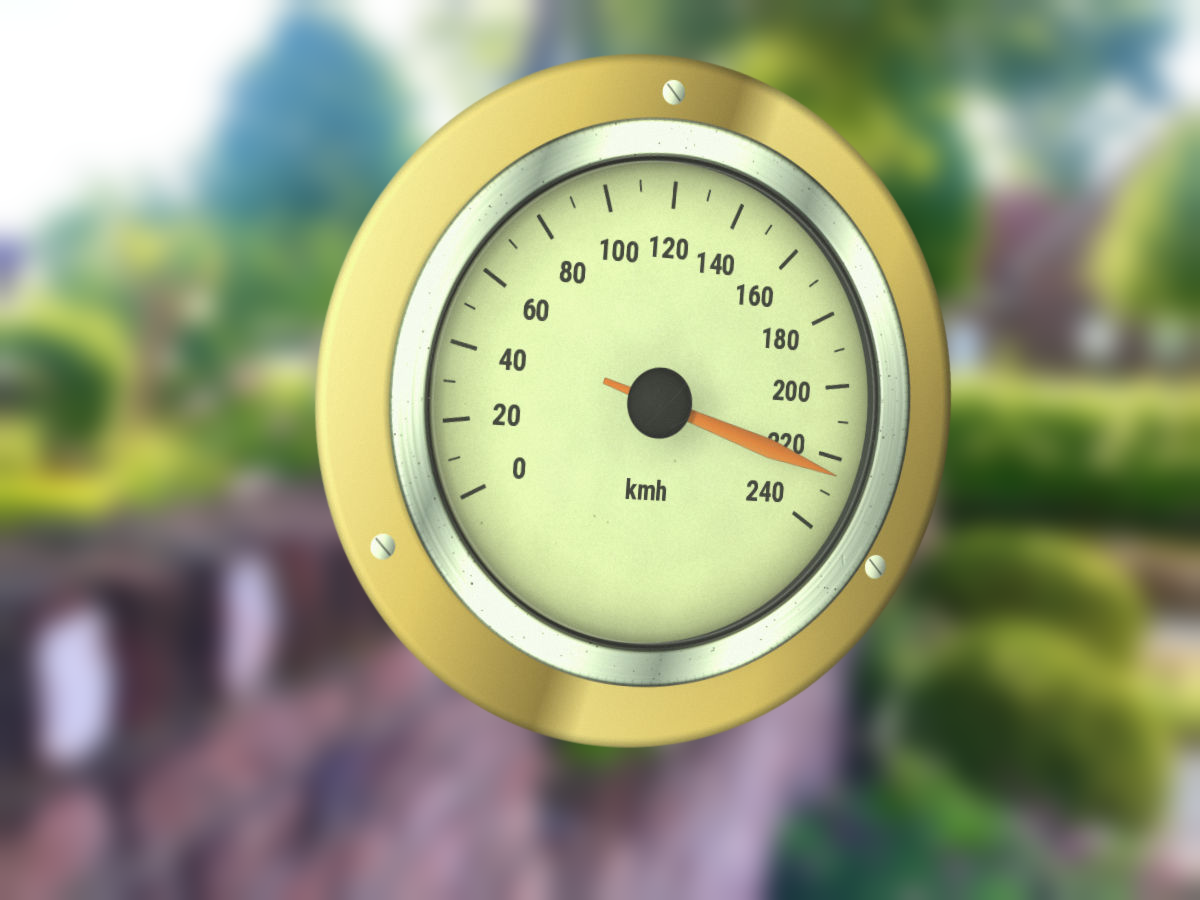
225
